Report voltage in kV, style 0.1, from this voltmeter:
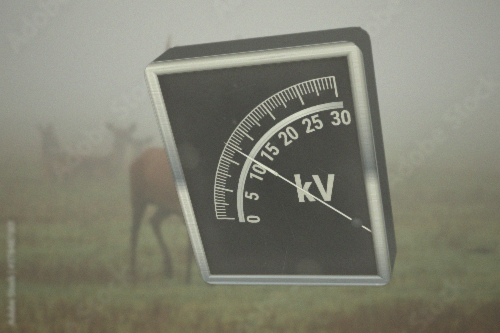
12.5
